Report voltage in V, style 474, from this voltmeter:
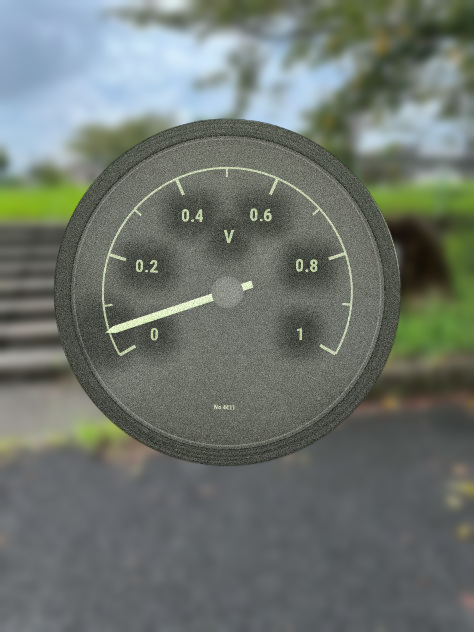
0.05
